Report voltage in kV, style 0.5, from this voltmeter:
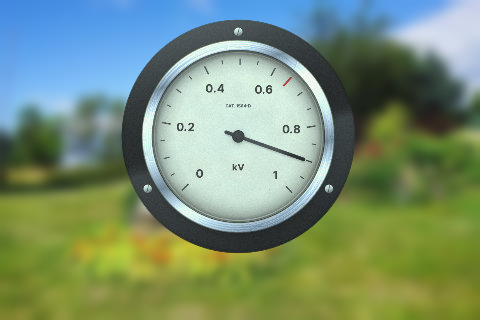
0.9
